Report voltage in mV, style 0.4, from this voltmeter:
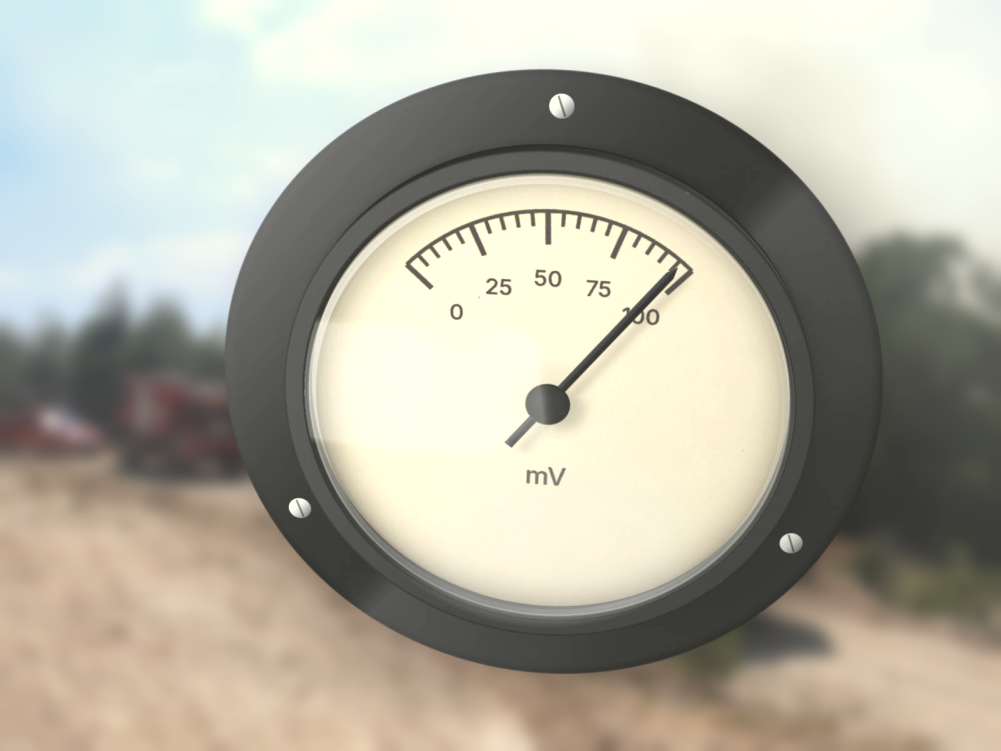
95
